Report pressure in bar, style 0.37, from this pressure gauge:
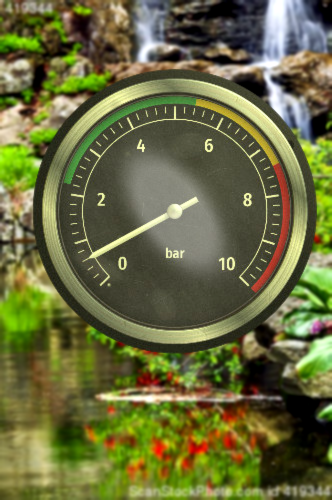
0.6
